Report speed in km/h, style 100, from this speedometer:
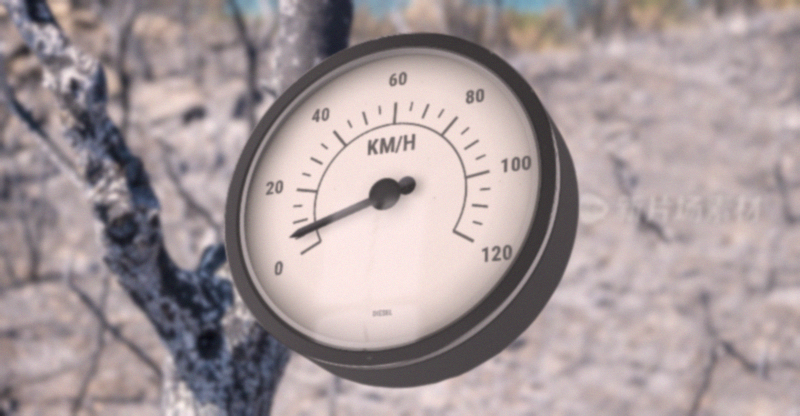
5
